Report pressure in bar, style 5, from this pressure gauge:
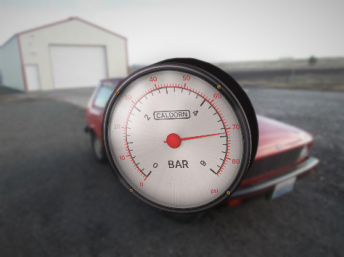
4.9
